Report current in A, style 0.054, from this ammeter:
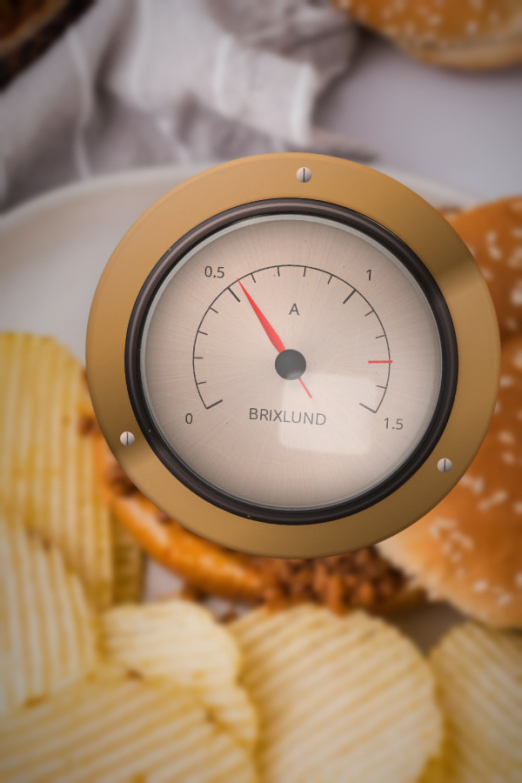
0.55
